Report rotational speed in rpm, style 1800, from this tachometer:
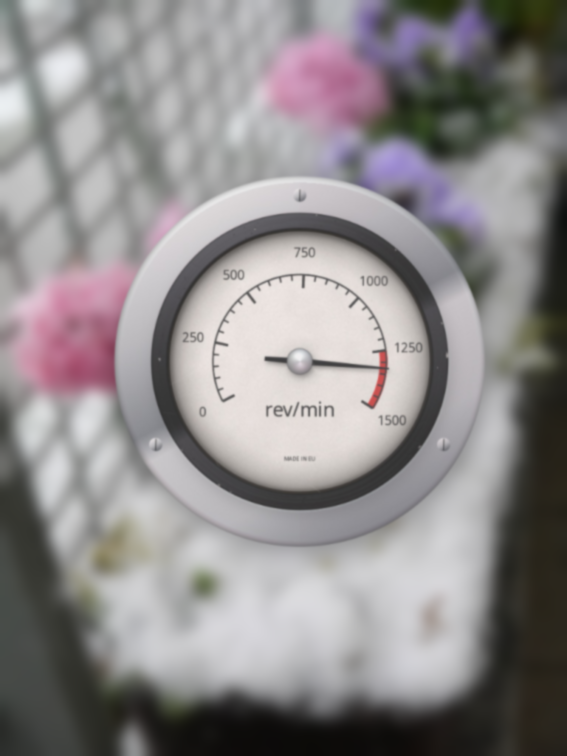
1325
